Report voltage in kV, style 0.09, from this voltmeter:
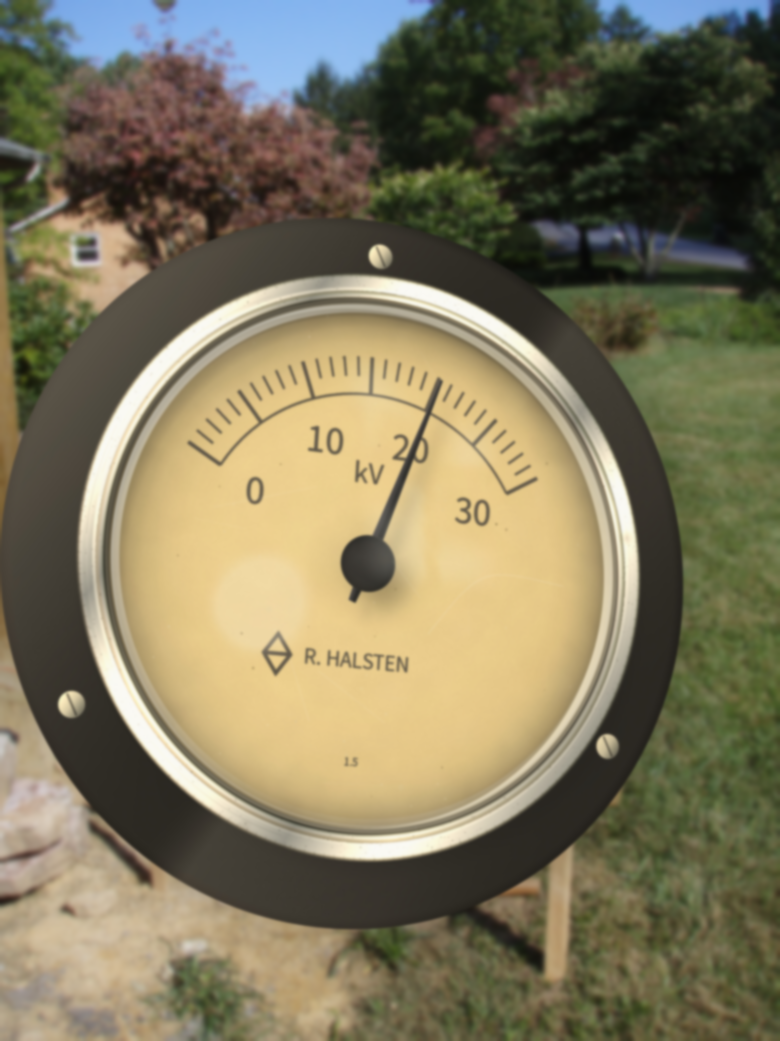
20
